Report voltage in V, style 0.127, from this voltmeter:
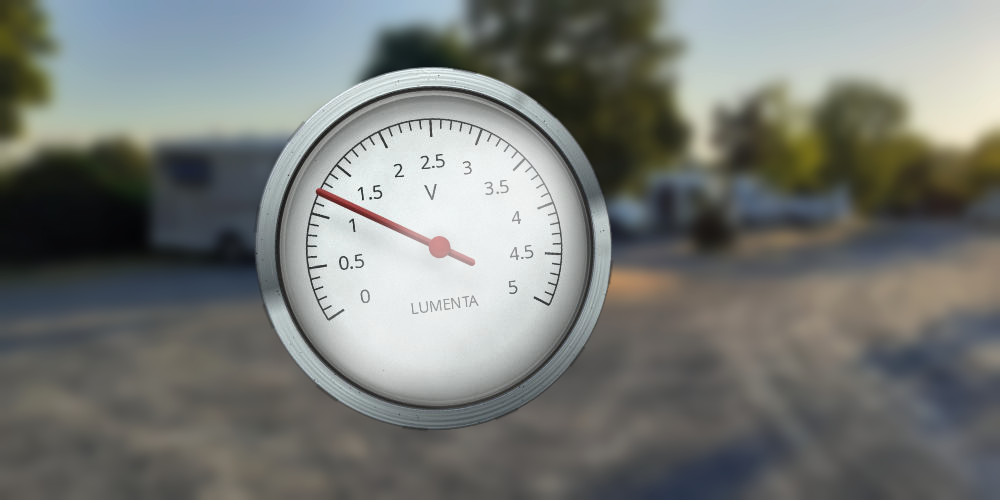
1.2
